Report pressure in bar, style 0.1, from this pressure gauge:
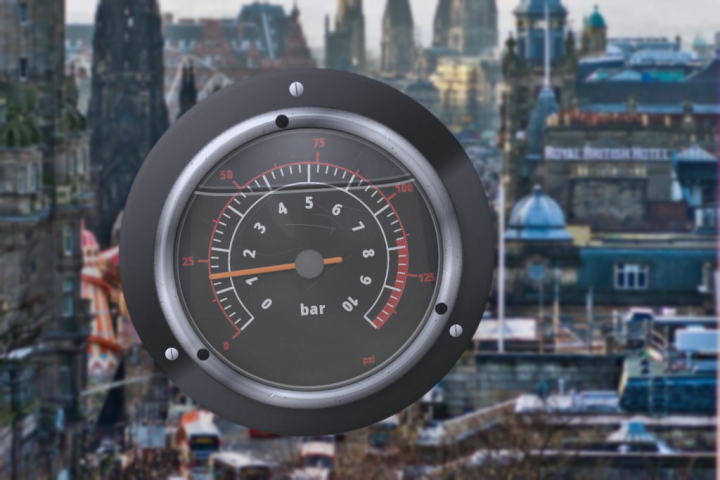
1.4
